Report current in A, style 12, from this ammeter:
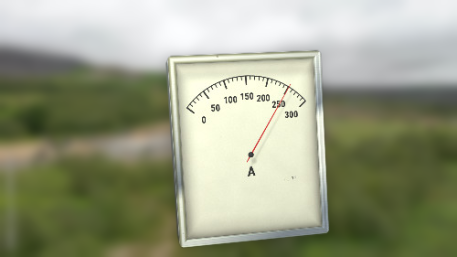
250
